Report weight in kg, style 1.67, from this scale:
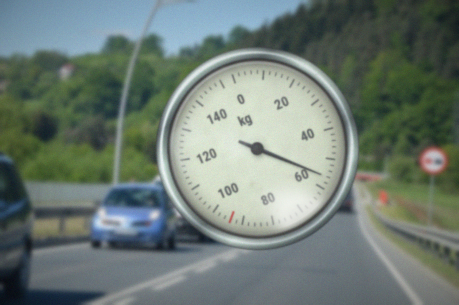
56
